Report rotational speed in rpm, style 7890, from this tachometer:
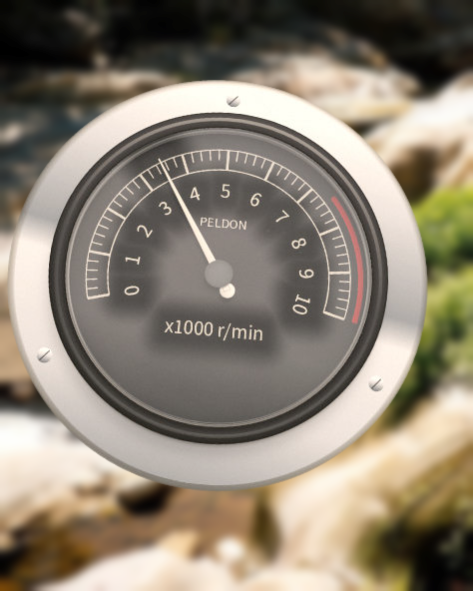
3500
